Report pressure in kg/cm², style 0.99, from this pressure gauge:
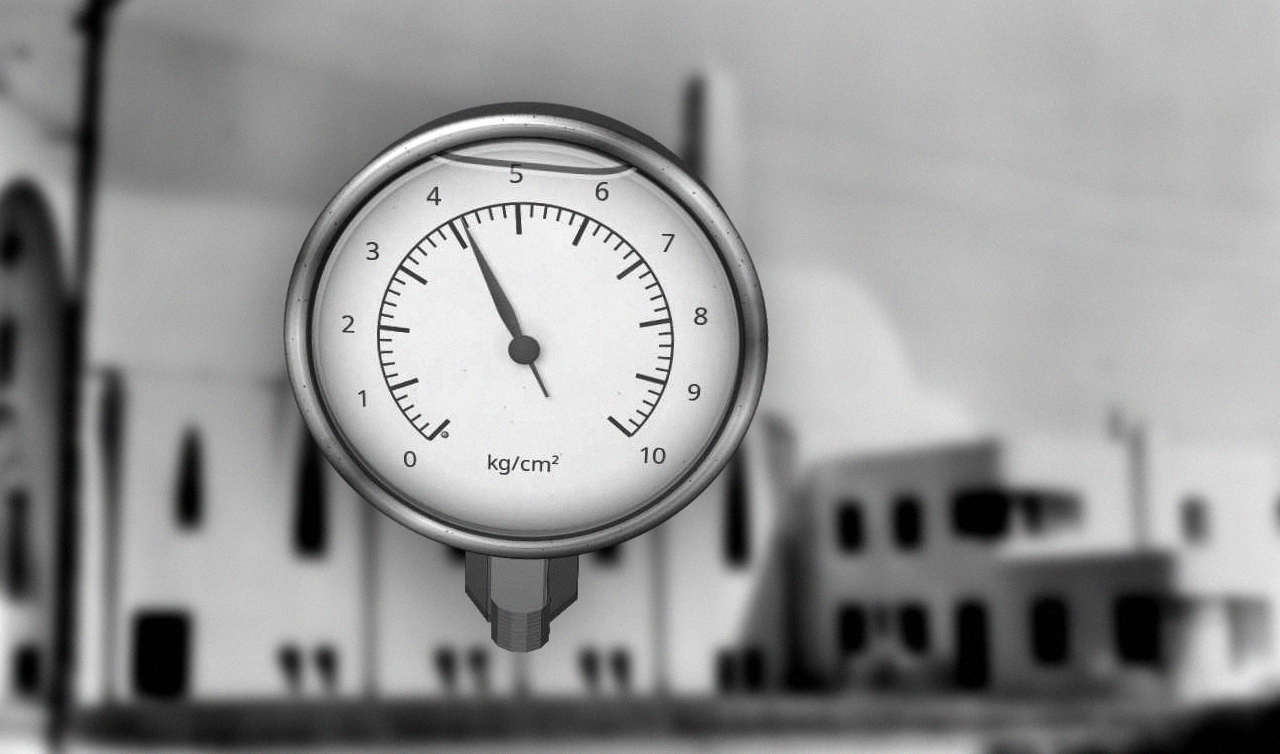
4.2
